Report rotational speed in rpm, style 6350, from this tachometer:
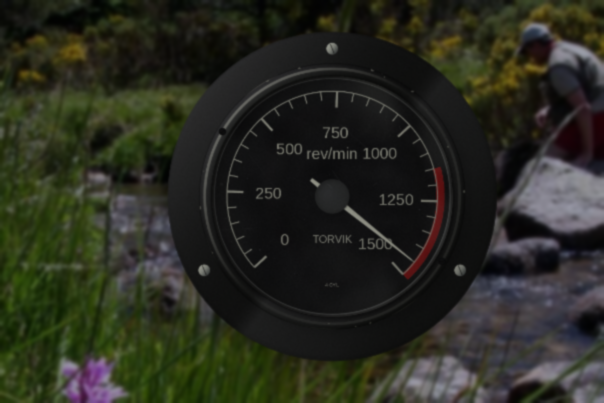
1450
